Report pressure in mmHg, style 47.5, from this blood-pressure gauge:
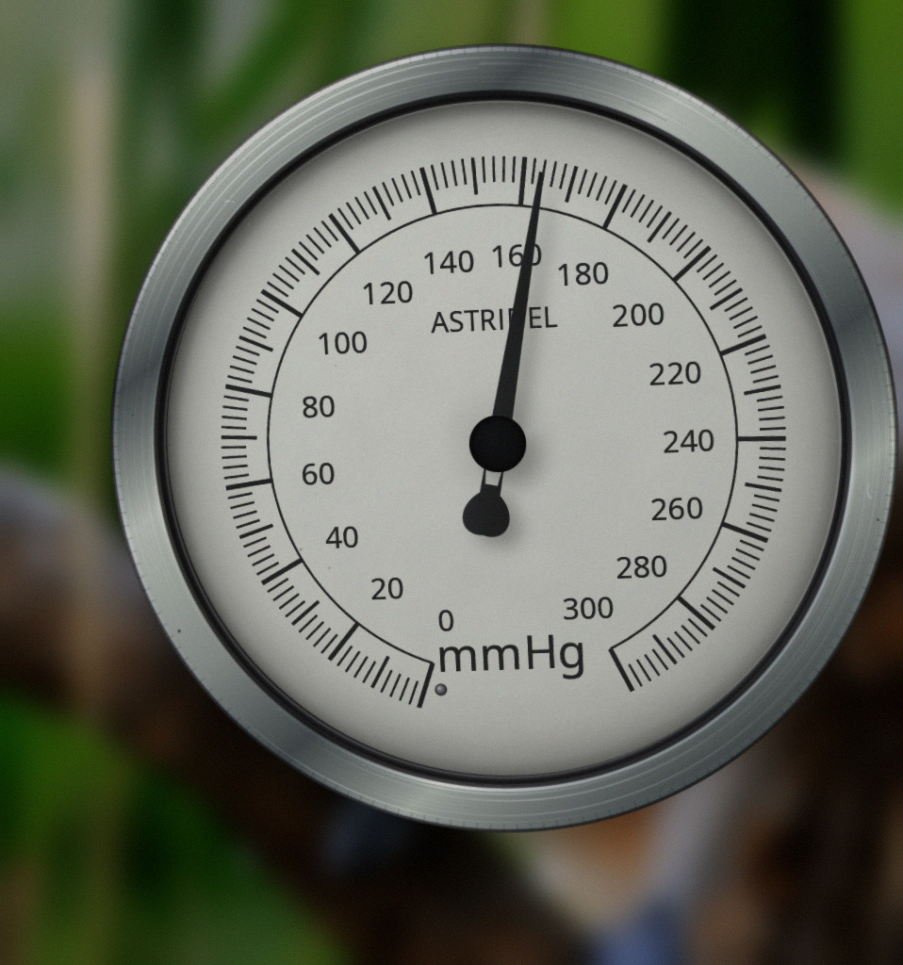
164
